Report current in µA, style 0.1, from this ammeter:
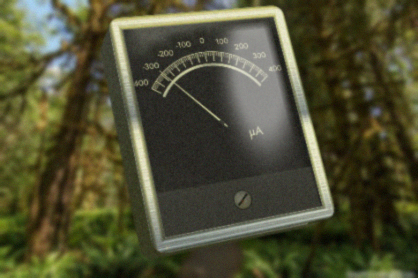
-300
